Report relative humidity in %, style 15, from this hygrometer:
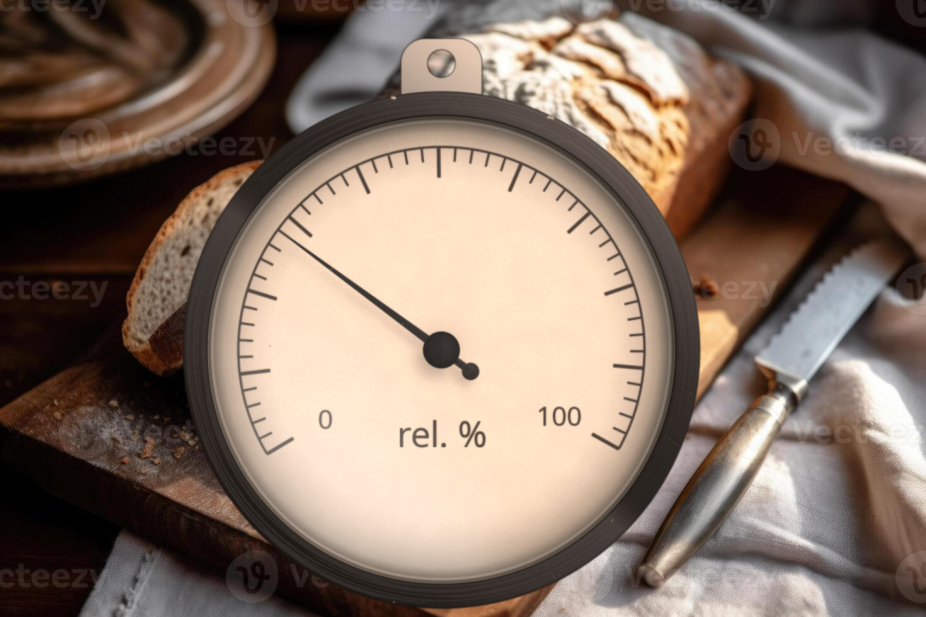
28
